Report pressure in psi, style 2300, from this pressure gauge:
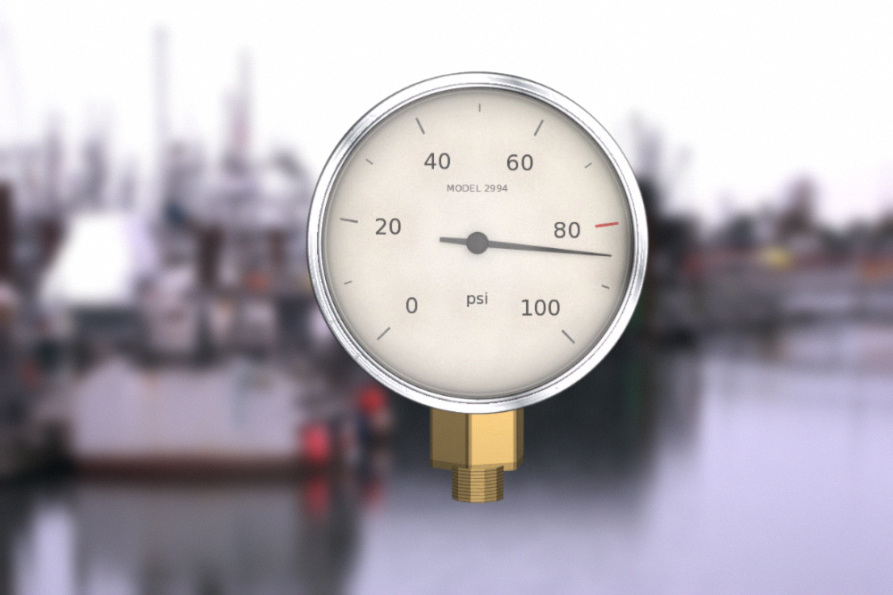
85
